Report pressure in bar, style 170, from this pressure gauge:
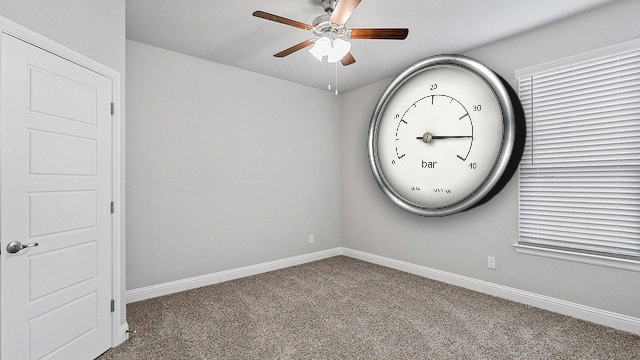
35
